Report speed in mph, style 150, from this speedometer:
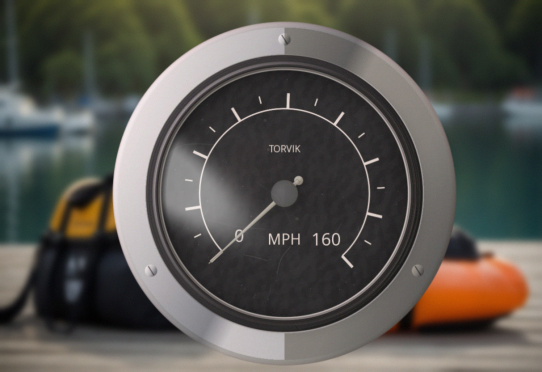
0
